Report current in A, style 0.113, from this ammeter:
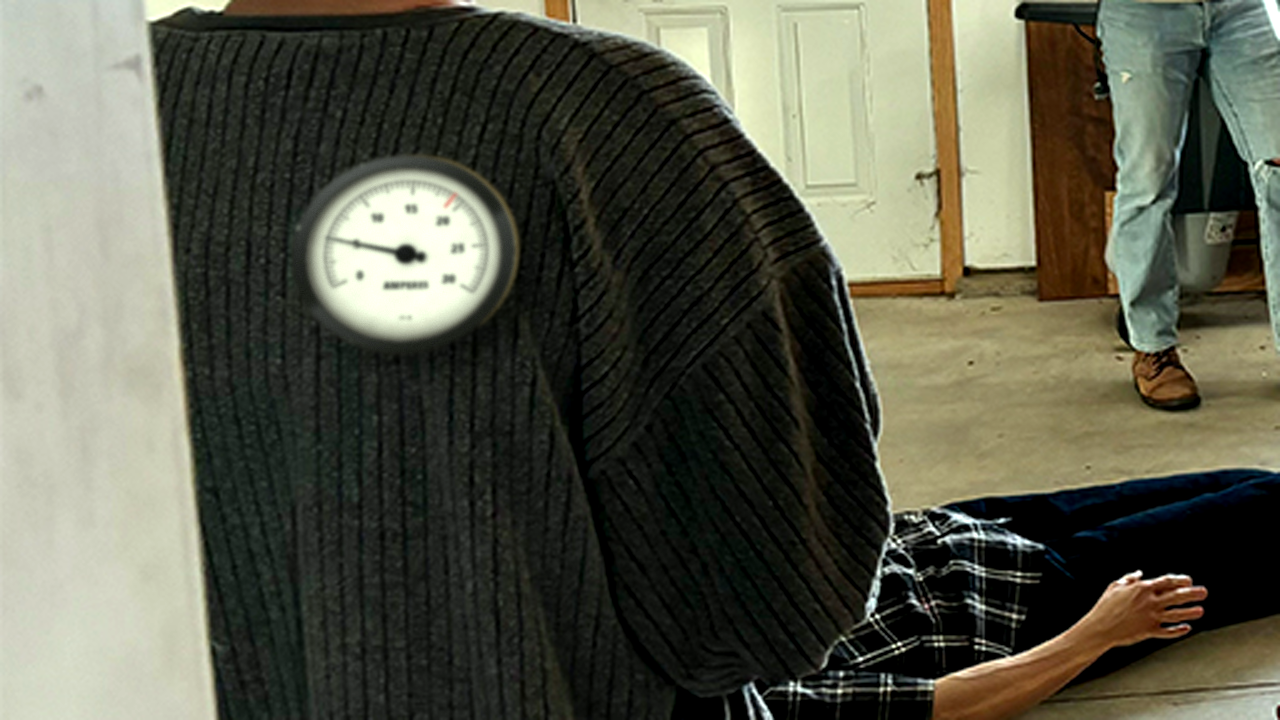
5
